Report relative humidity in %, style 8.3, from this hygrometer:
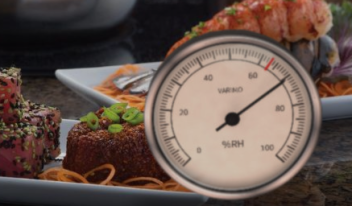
70
